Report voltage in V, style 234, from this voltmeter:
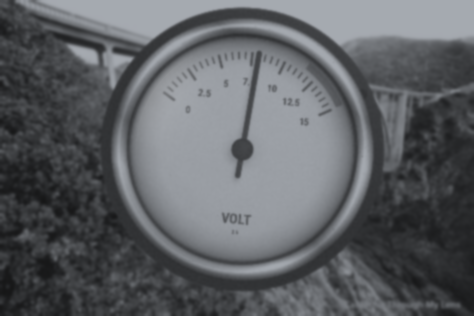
8
